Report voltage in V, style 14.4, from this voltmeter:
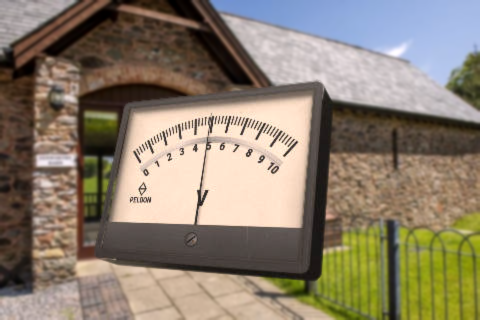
5
